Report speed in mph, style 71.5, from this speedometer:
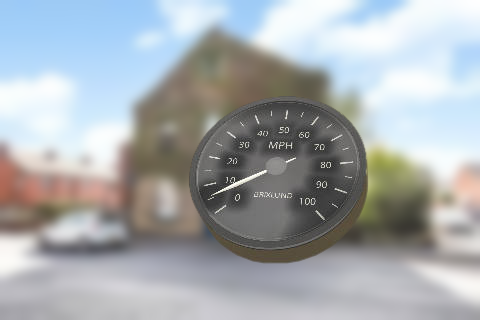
5
